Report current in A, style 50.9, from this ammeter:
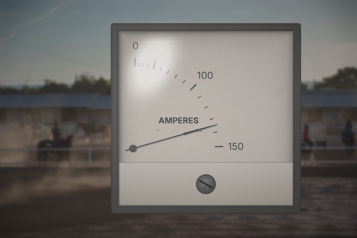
135
